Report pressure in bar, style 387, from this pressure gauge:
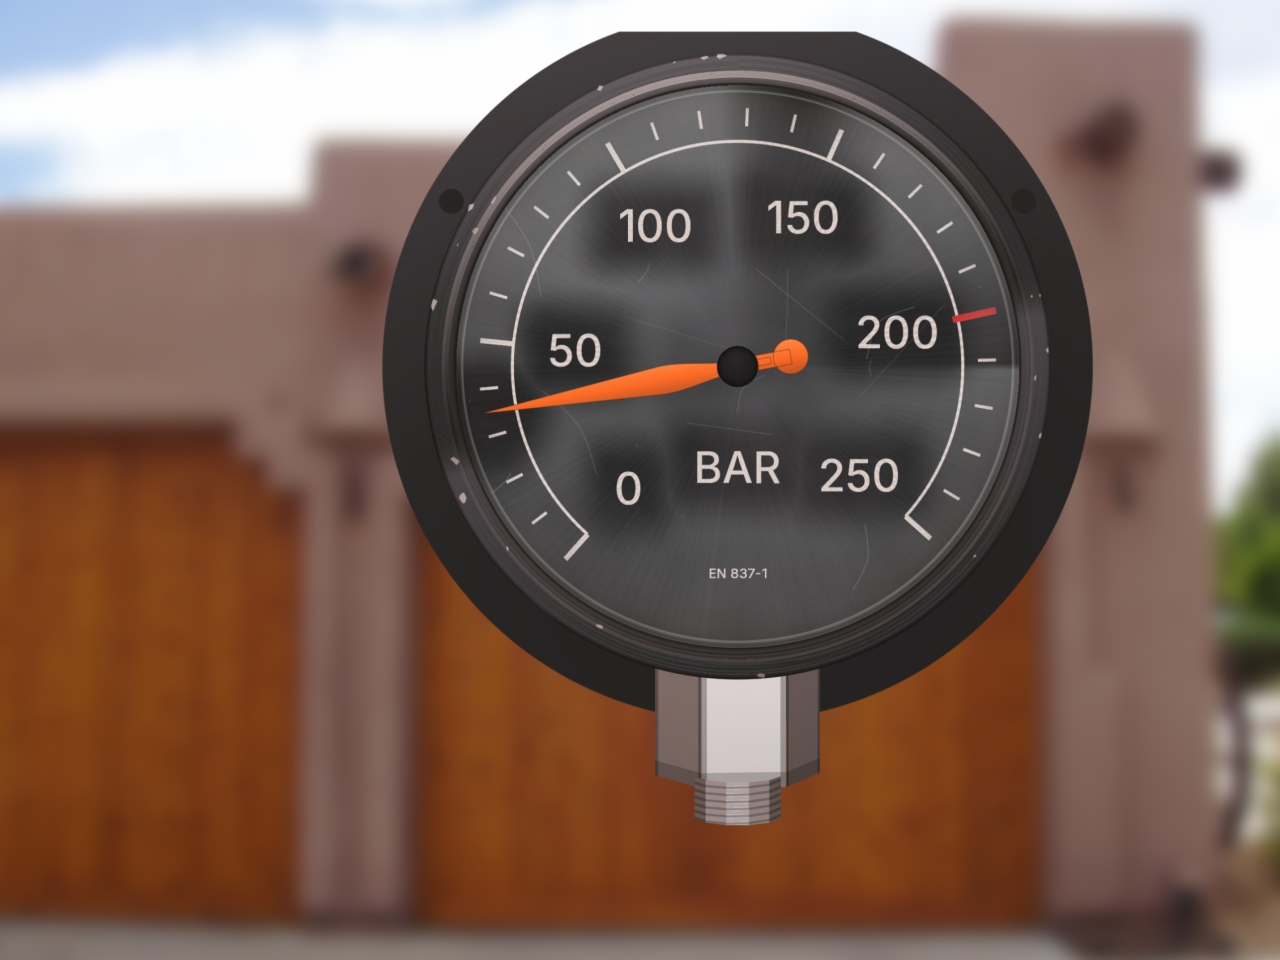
35
